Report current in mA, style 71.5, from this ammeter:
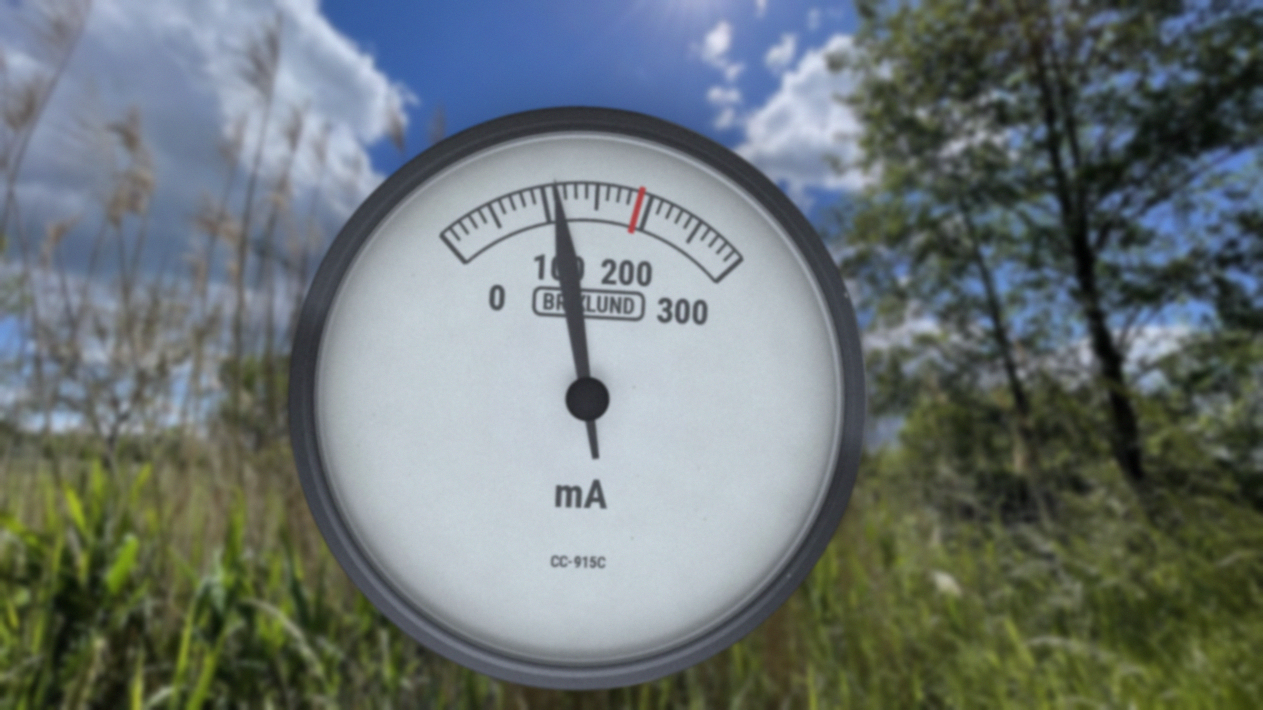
110
